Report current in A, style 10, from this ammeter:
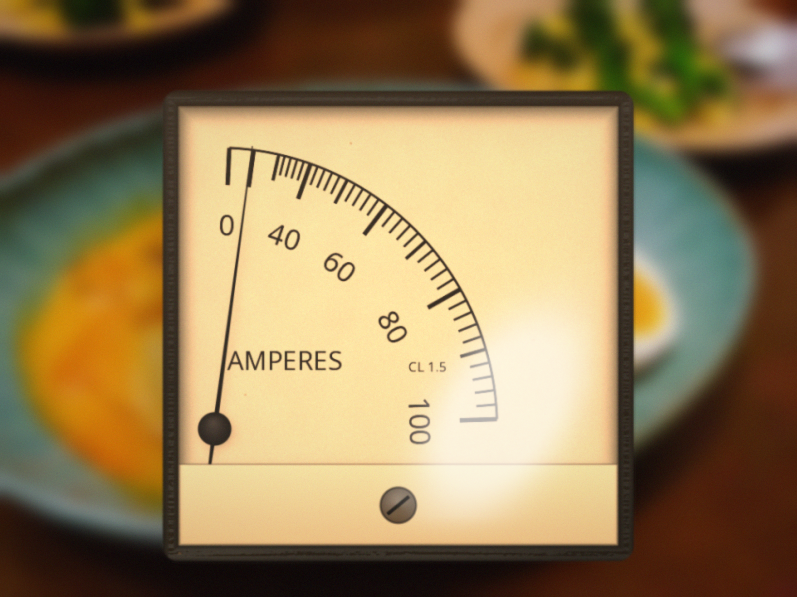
20
